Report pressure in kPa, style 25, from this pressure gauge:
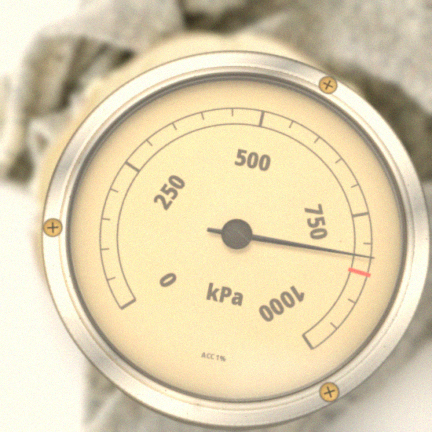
825
